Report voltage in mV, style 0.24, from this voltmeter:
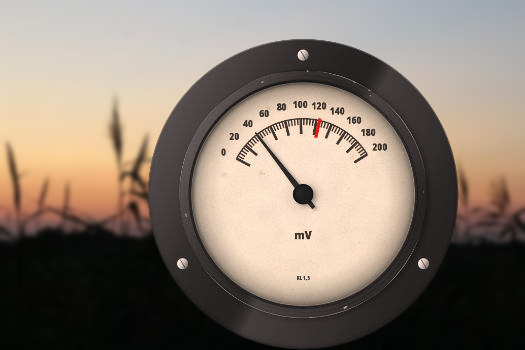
40
